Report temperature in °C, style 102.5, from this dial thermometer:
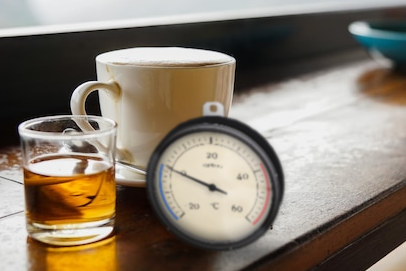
0
